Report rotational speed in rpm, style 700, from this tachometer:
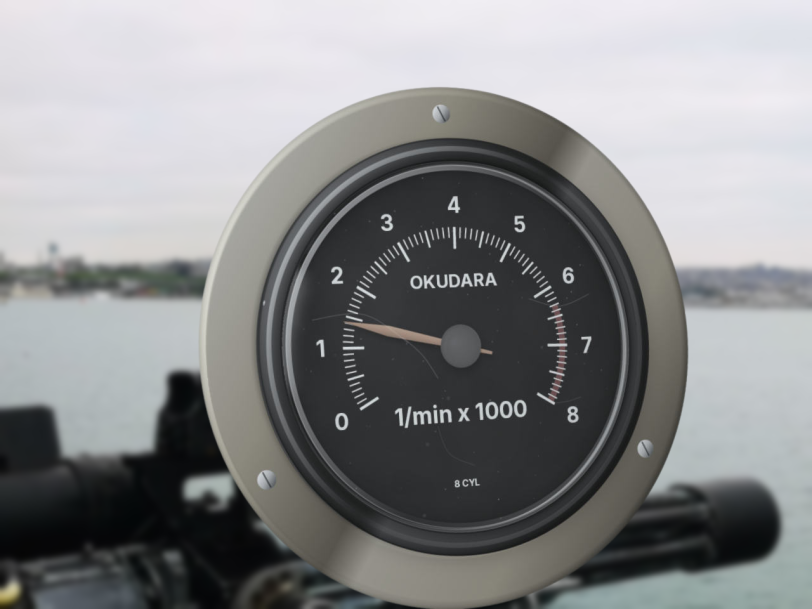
1400
